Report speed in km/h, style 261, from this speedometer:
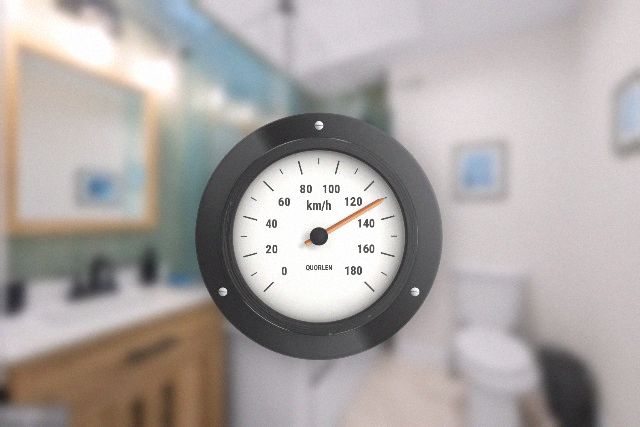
130
